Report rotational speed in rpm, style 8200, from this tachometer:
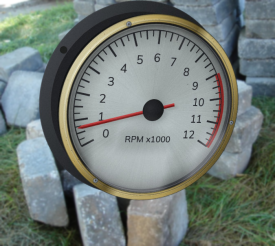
750
